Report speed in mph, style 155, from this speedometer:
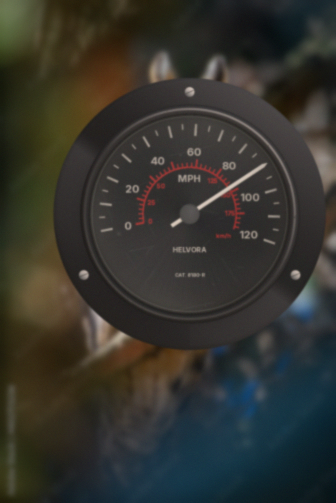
90
